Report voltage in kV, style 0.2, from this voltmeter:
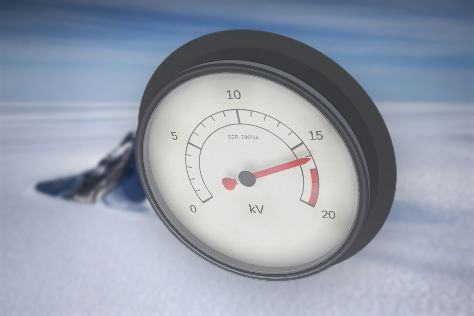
16
